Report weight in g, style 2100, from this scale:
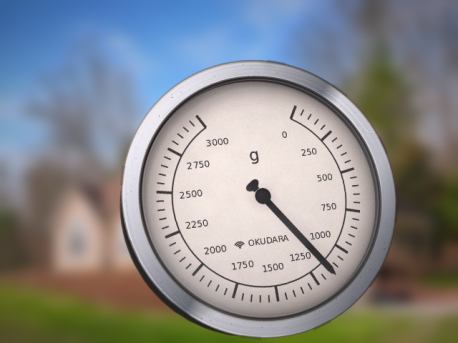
1150
